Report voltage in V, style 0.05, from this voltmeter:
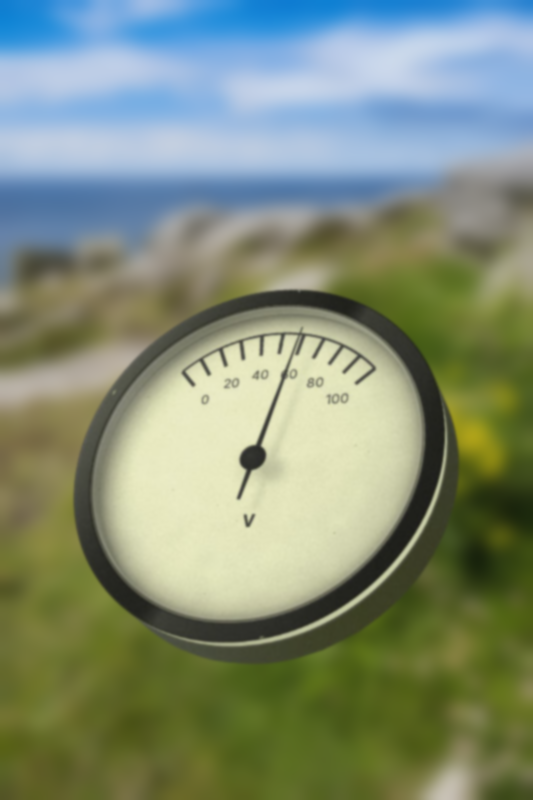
60
